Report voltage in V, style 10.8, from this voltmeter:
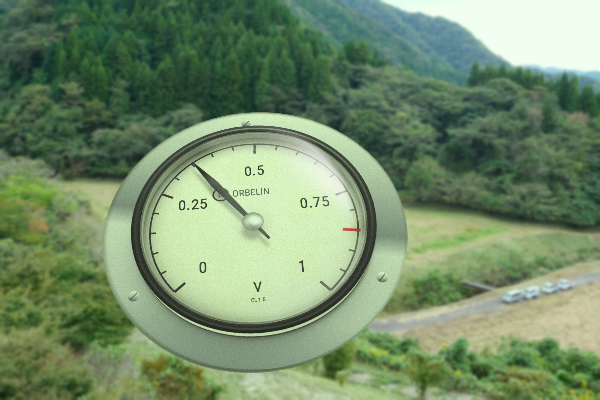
0.35
